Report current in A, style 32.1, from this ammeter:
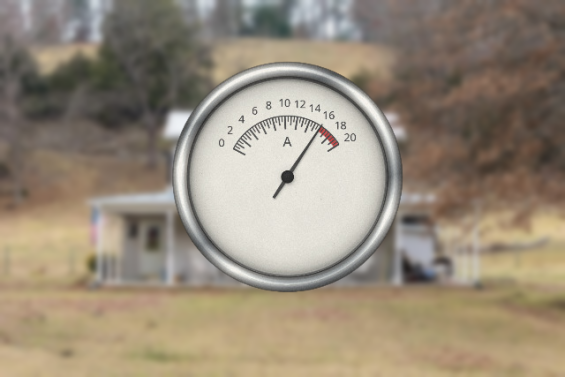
16
